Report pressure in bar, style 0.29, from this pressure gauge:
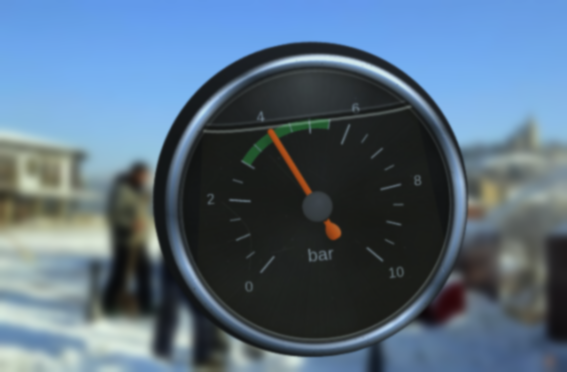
4
